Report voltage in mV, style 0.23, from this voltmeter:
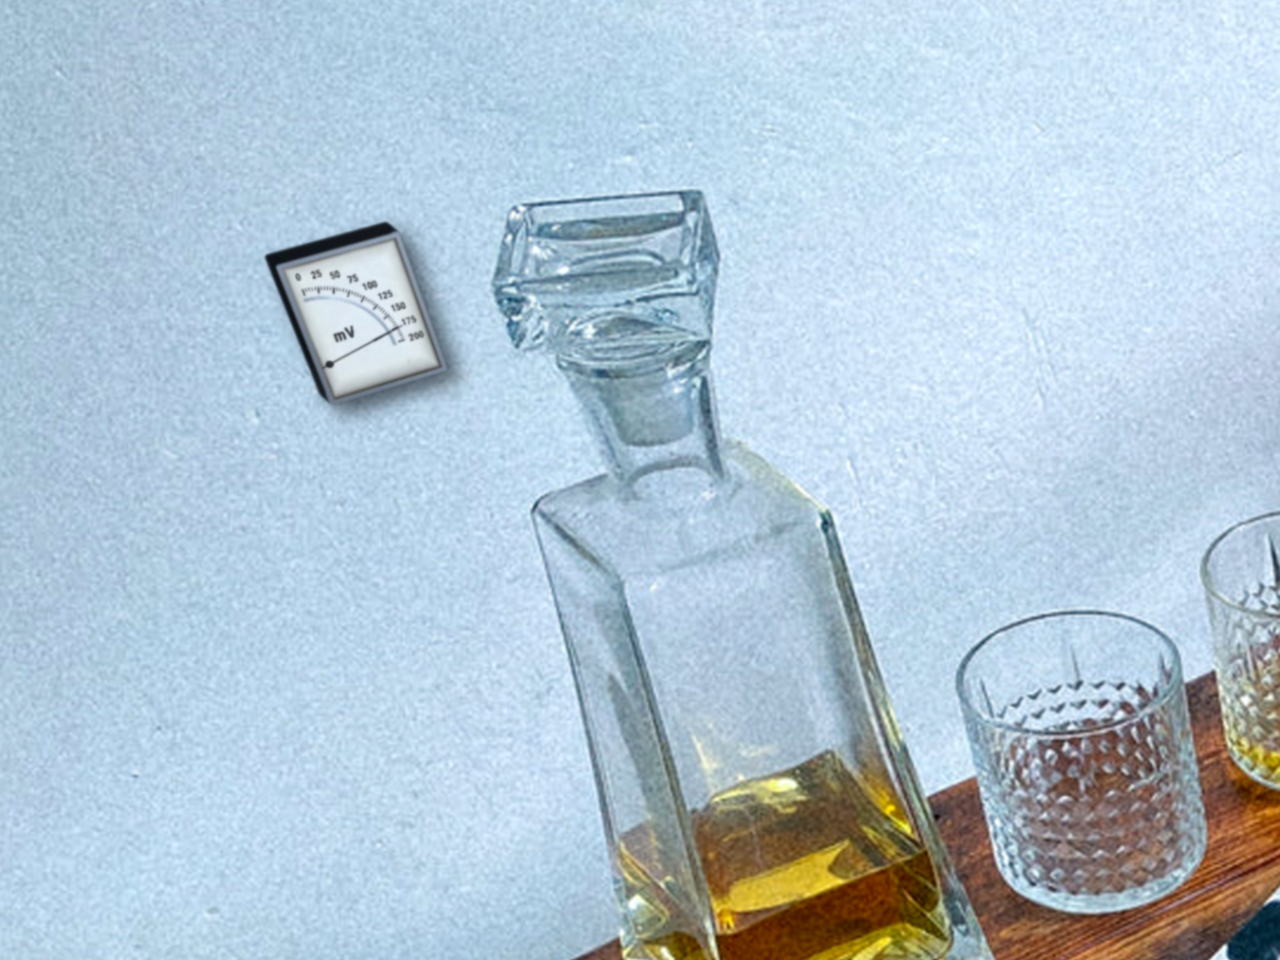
175
